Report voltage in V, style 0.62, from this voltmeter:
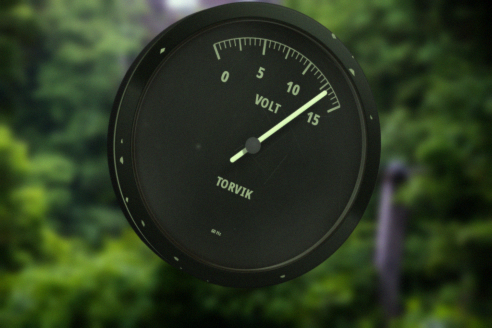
13
